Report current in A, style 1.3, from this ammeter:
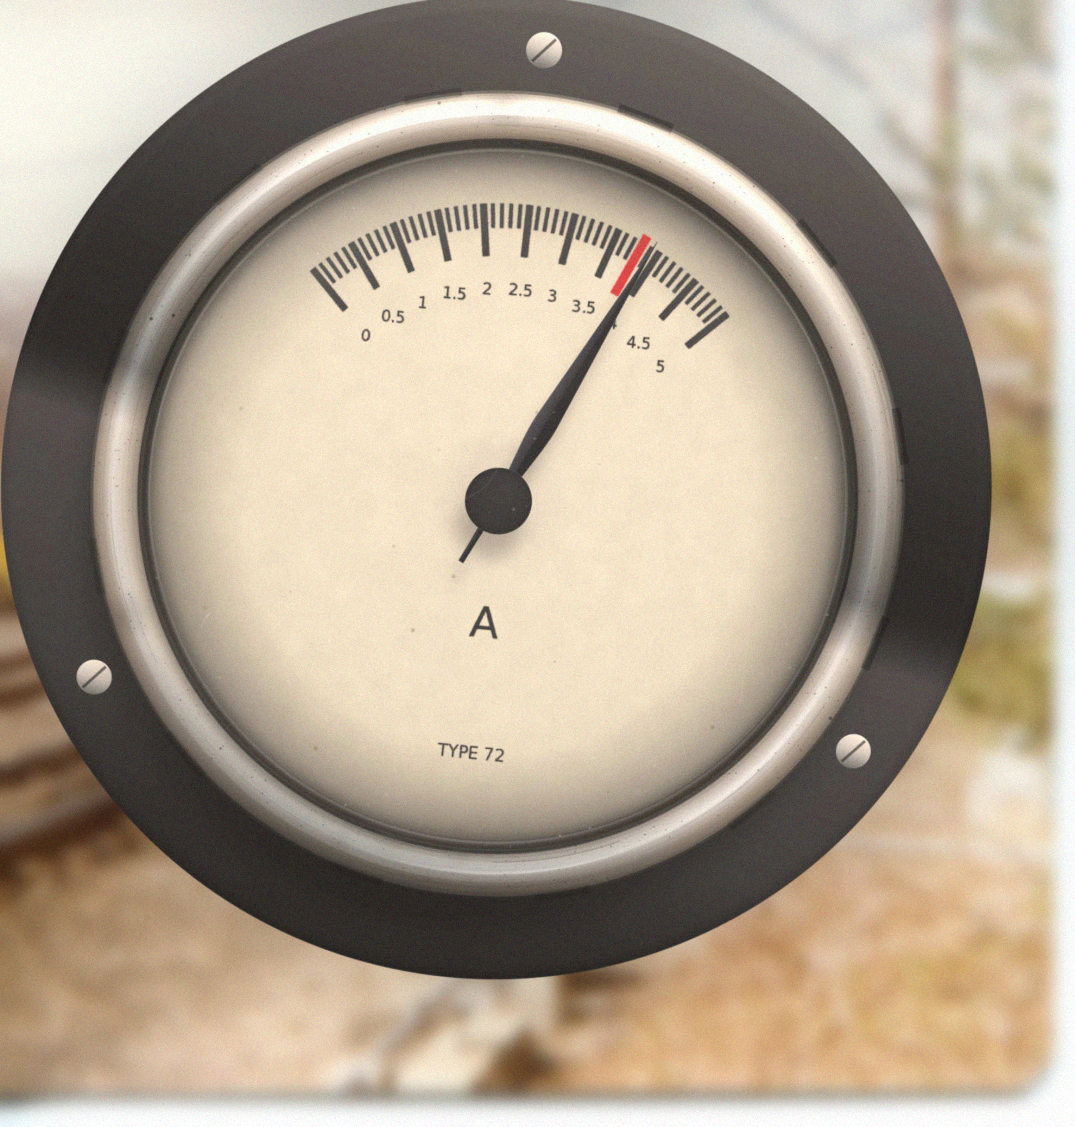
3.9
